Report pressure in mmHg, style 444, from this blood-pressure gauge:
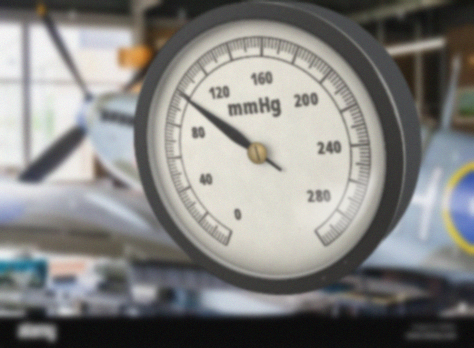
100
